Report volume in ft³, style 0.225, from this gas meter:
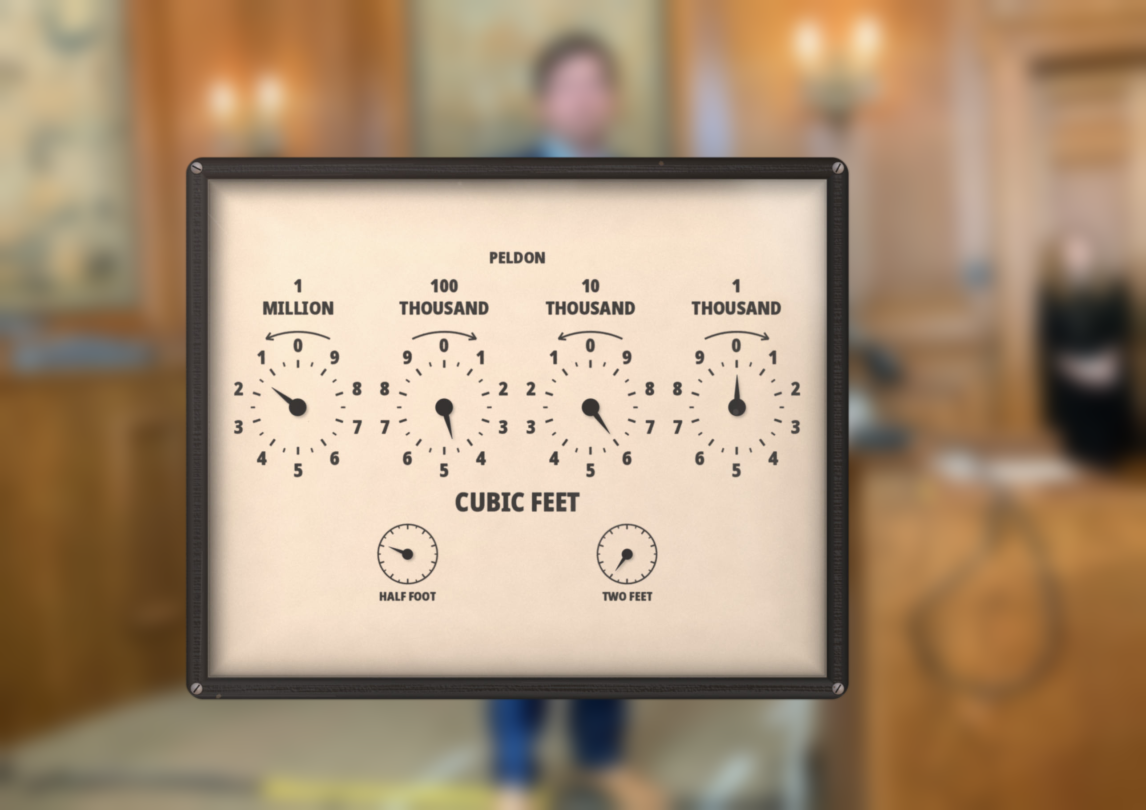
146000
